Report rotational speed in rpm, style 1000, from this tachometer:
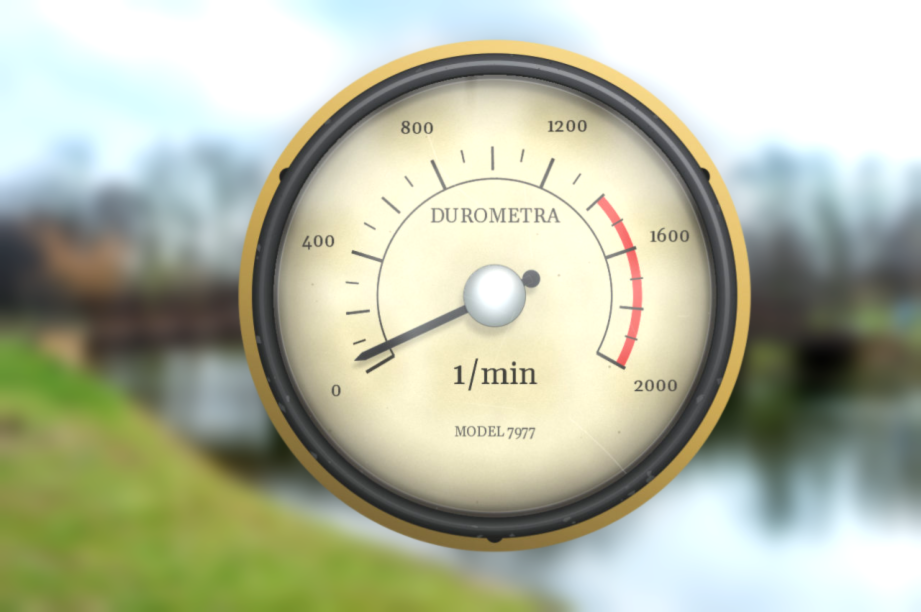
50
